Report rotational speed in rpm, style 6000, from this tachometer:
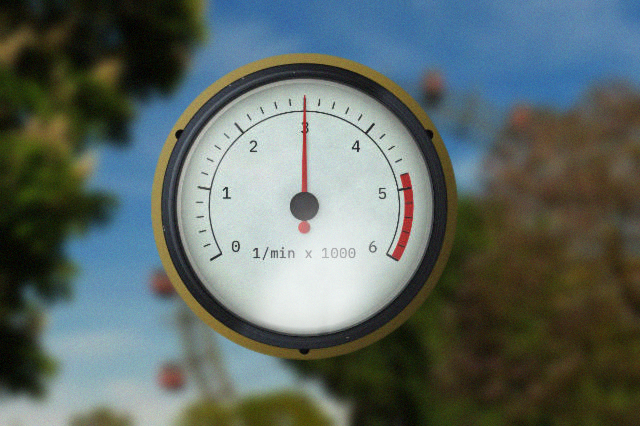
3000
